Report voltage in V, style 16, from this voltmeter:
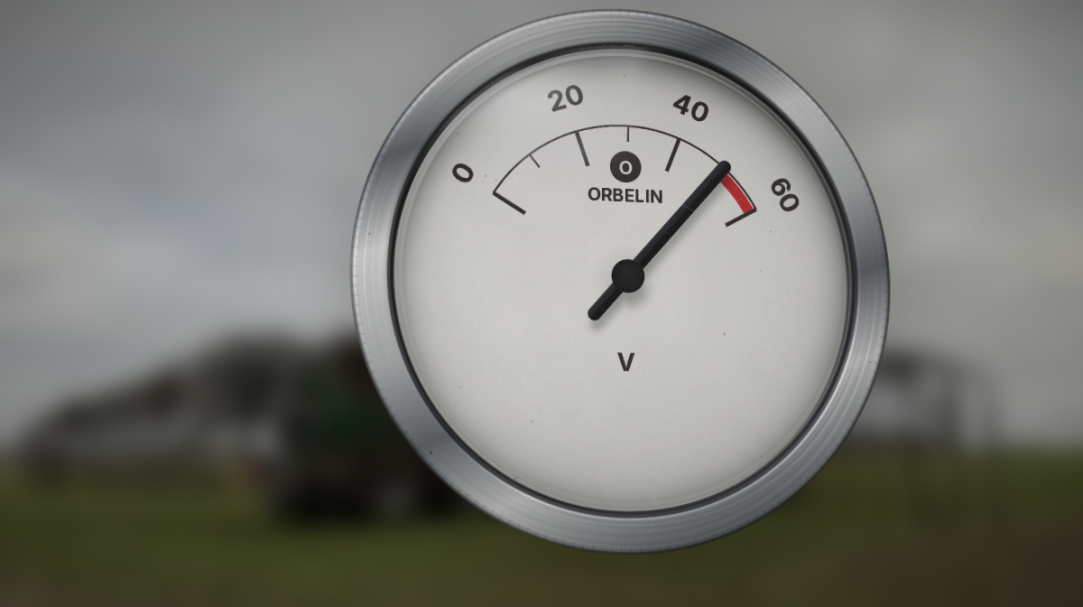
50
